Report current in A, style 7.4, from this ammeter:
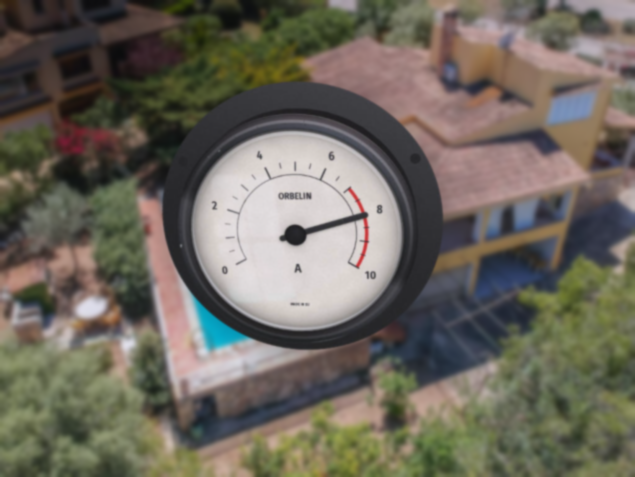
8
